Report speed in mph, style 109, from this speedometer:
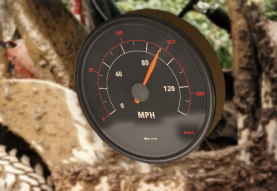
90
